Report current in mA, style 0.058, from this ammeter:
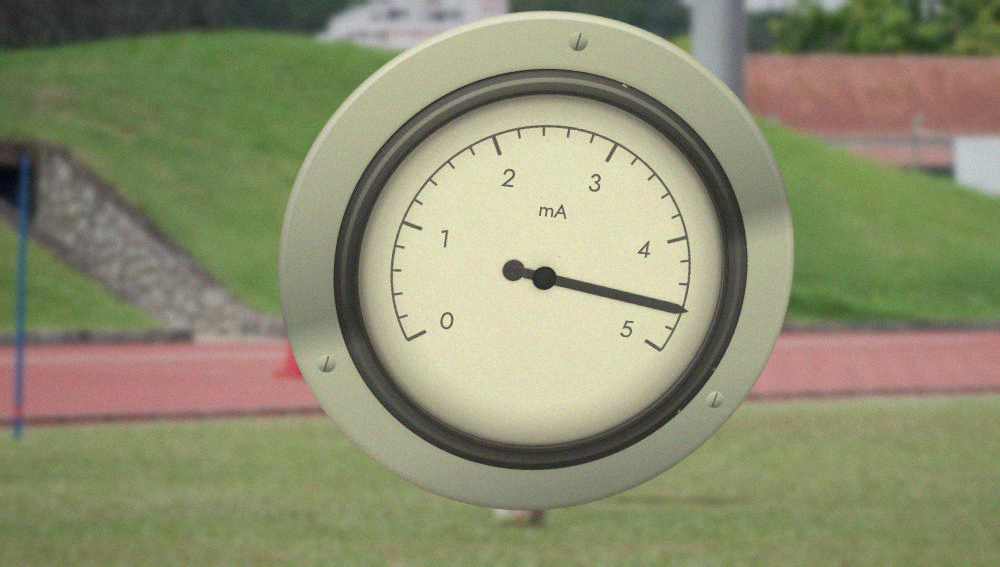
4.6
